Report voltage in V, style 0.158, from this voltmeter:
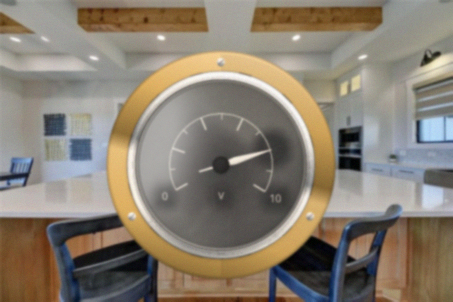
8
